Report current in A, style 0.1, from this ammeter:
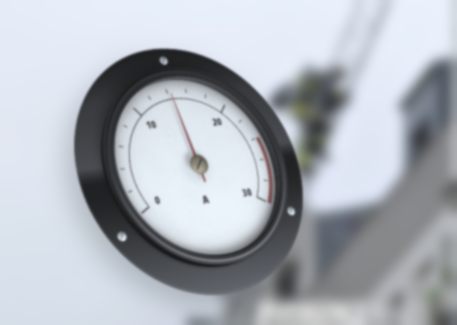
14
